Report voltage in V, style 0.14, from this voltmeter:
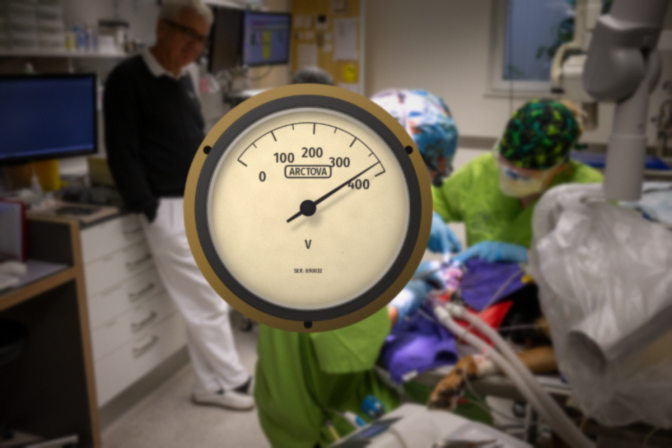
375
